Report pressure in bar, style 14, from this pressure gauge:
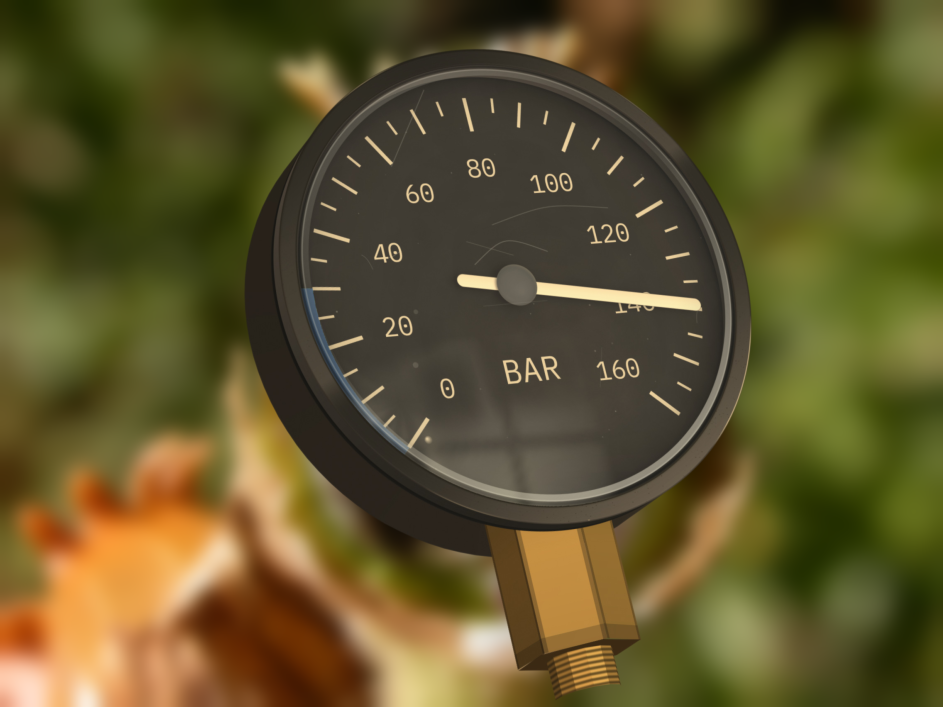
140
